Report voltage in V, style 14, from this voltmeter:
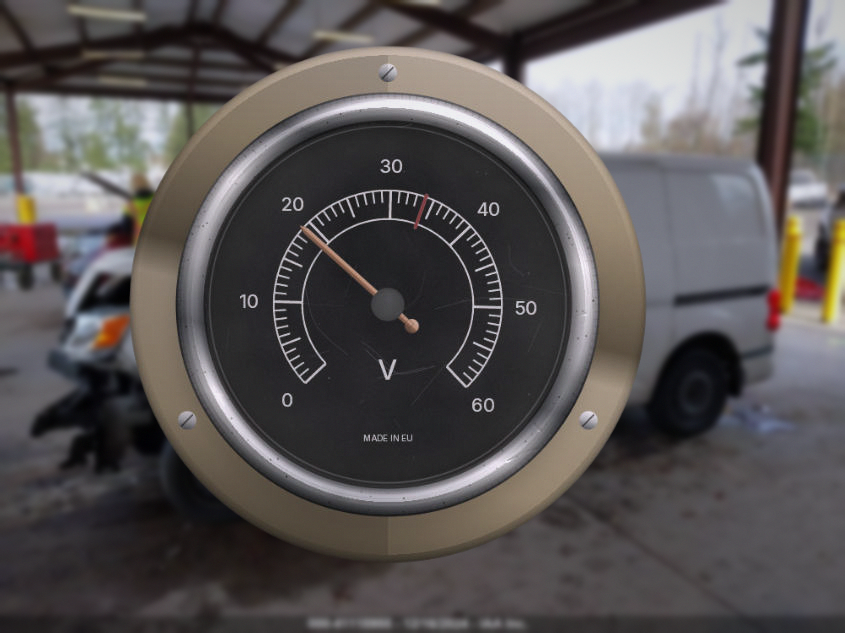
19
